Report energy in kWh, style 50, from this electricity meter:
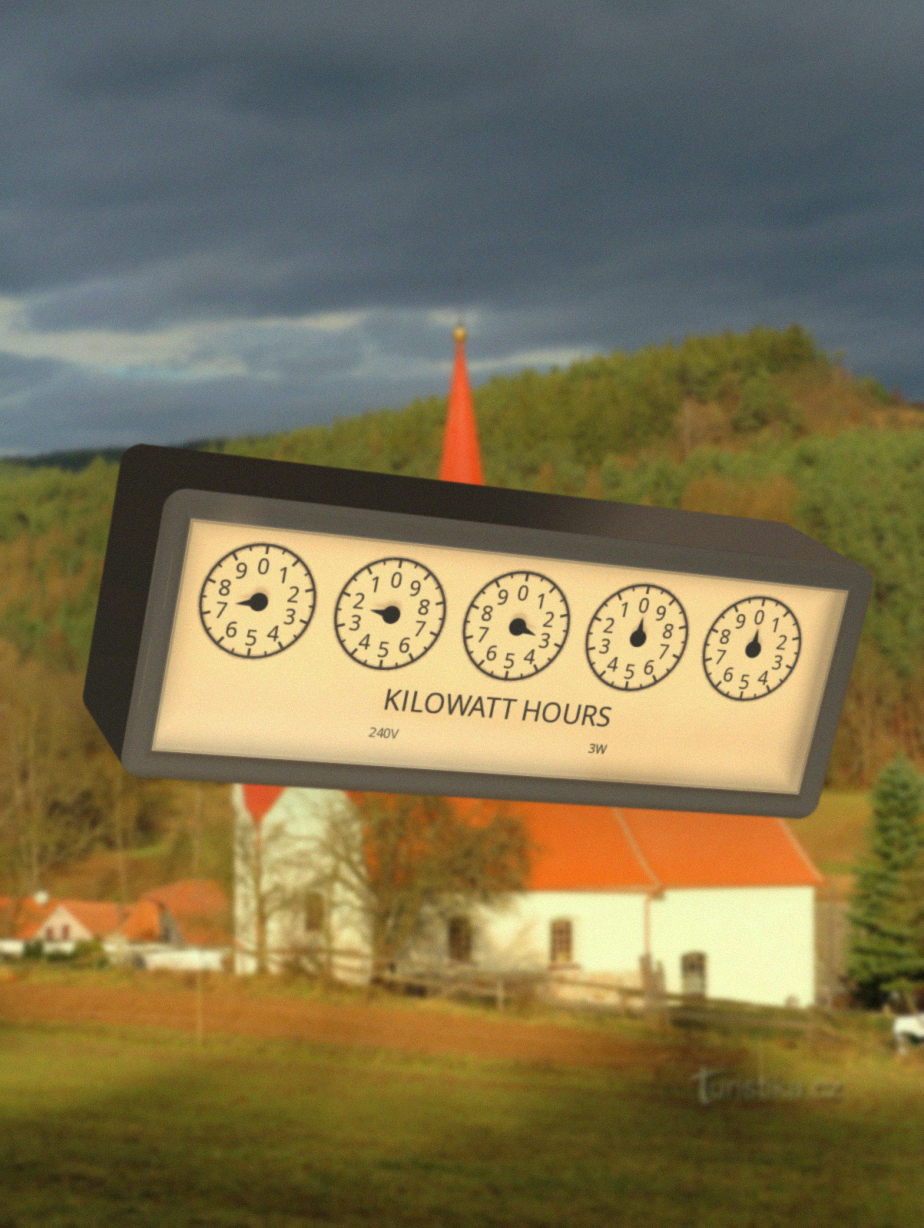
72300
